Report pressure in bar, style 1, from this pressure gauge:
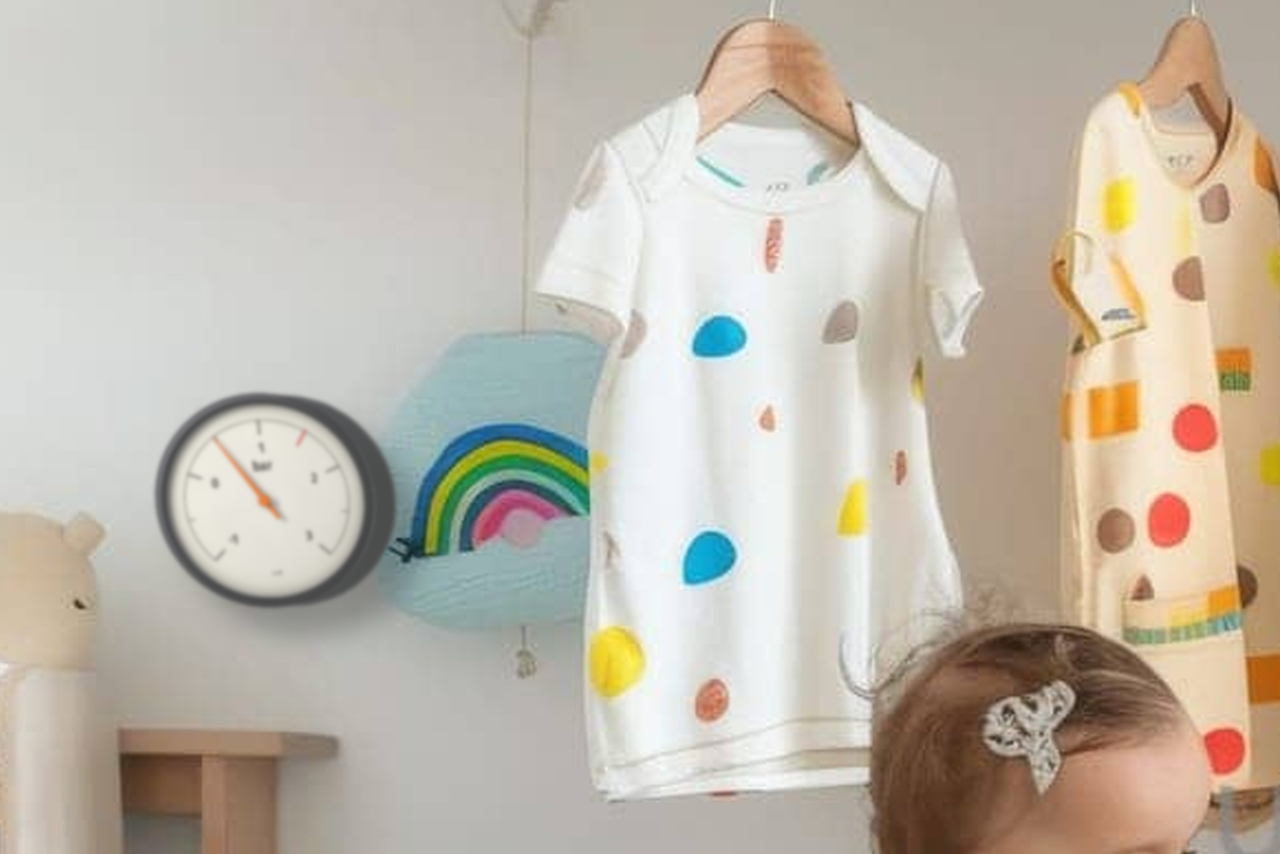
0.5
